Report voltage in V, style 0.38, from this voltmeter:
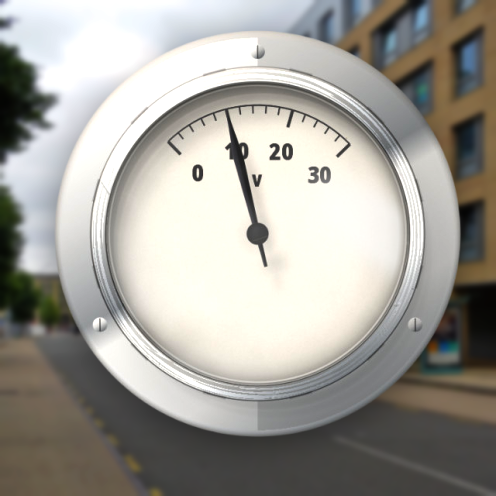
10
